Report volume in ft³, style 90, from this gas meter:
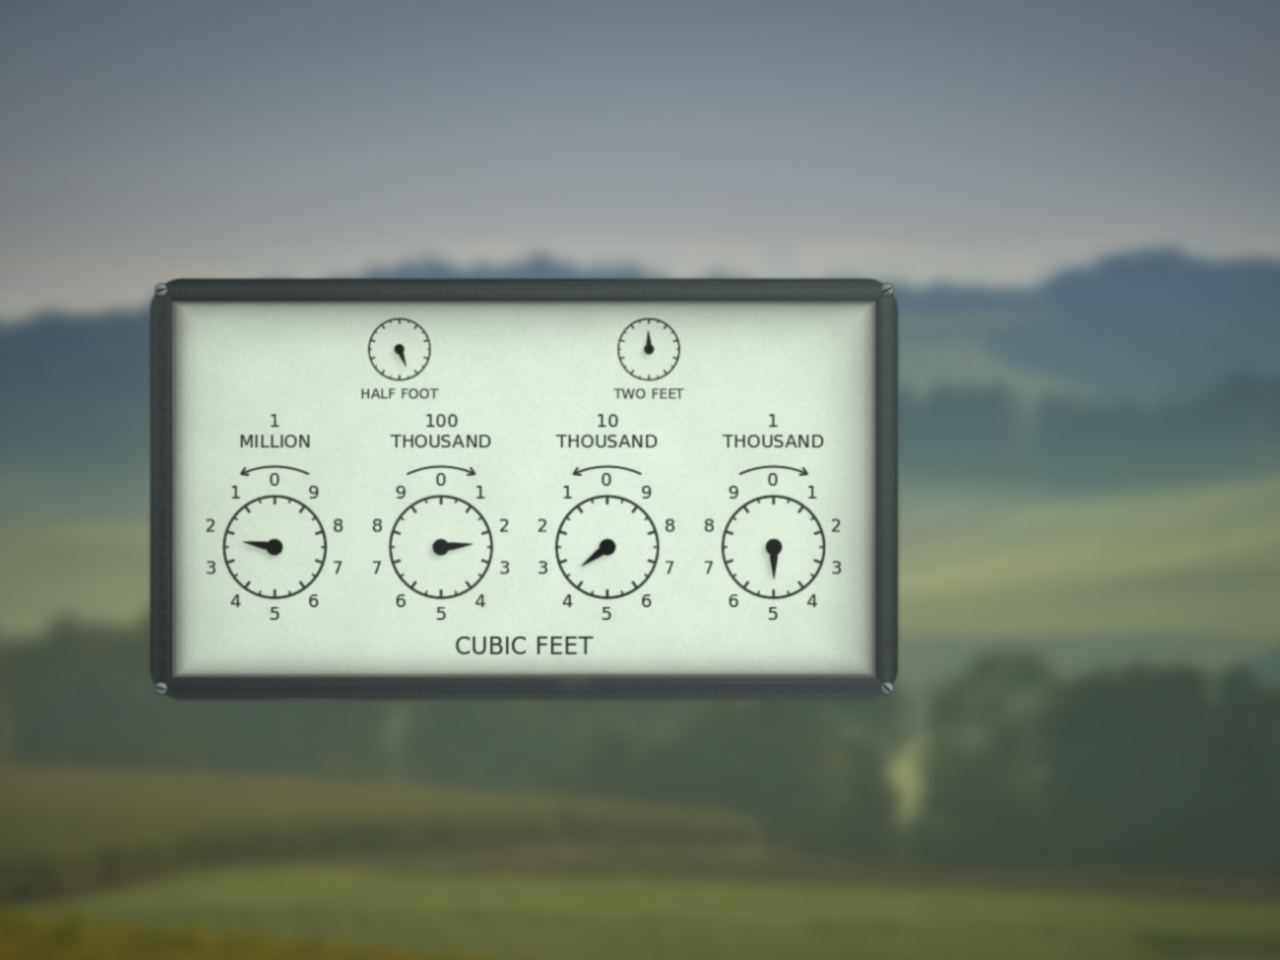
223500
